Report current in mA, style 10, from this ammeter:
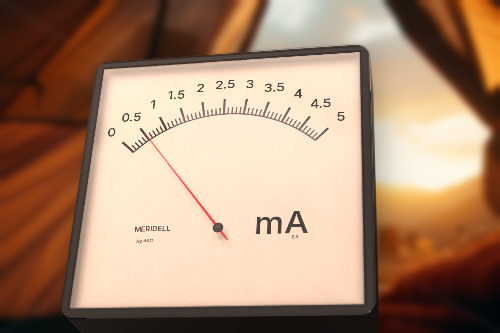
0.5
